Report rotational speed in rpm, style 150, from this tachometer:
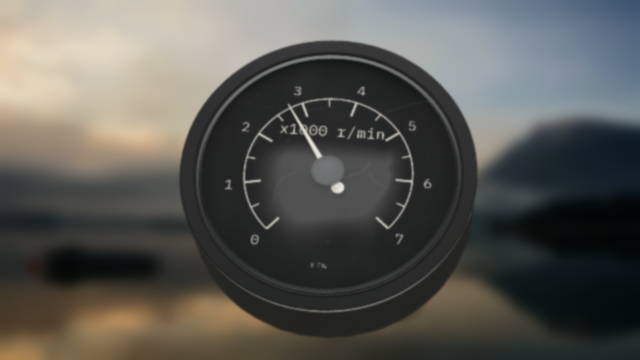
2750
